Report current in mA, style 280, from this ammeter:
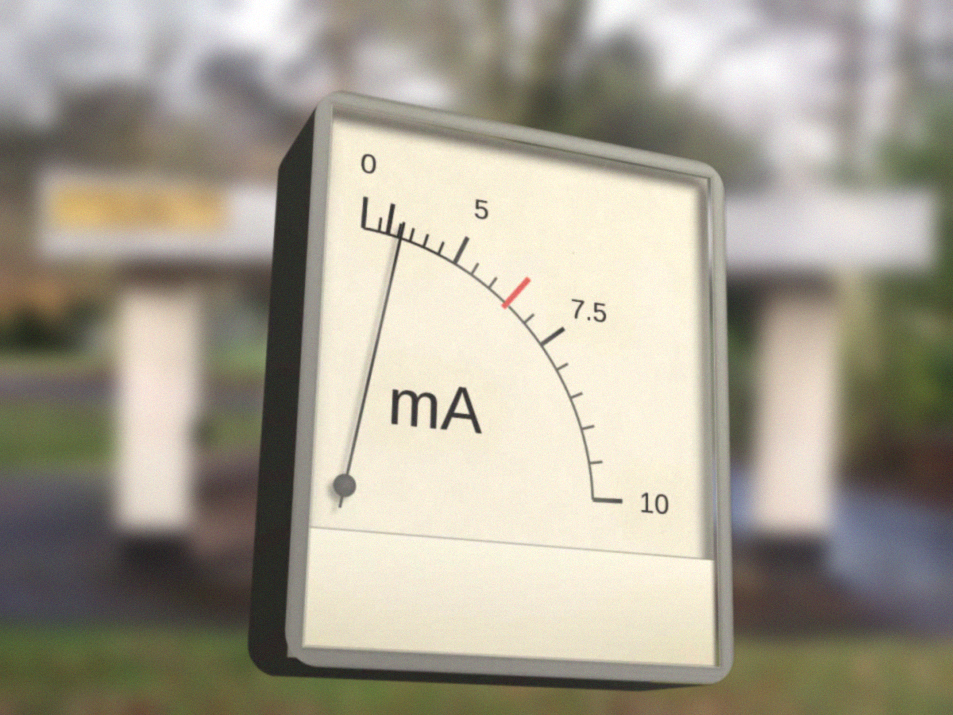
3
